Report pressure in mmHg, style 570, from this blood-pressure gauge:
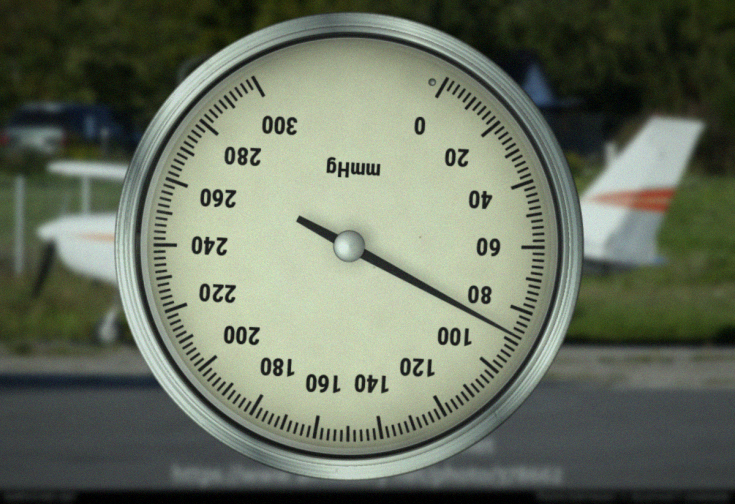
88
